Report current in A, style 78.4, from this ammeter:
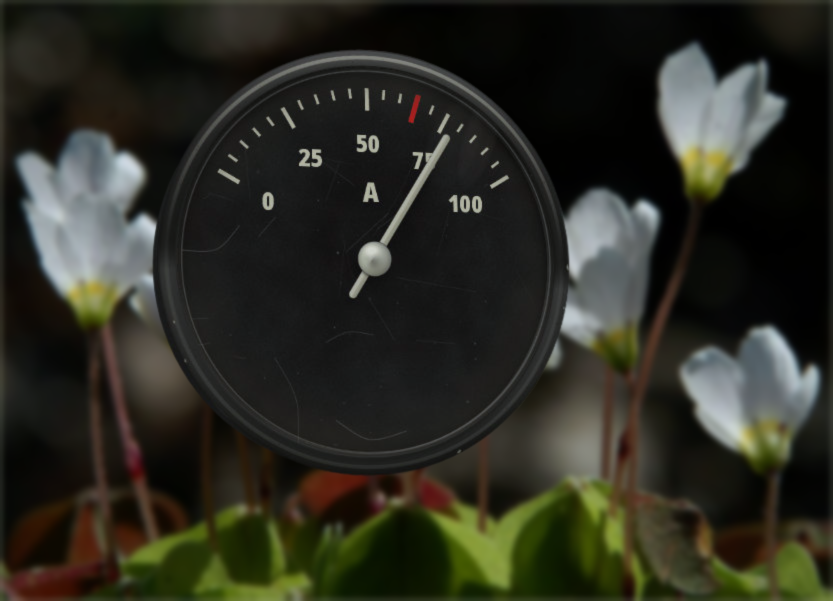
77.5
